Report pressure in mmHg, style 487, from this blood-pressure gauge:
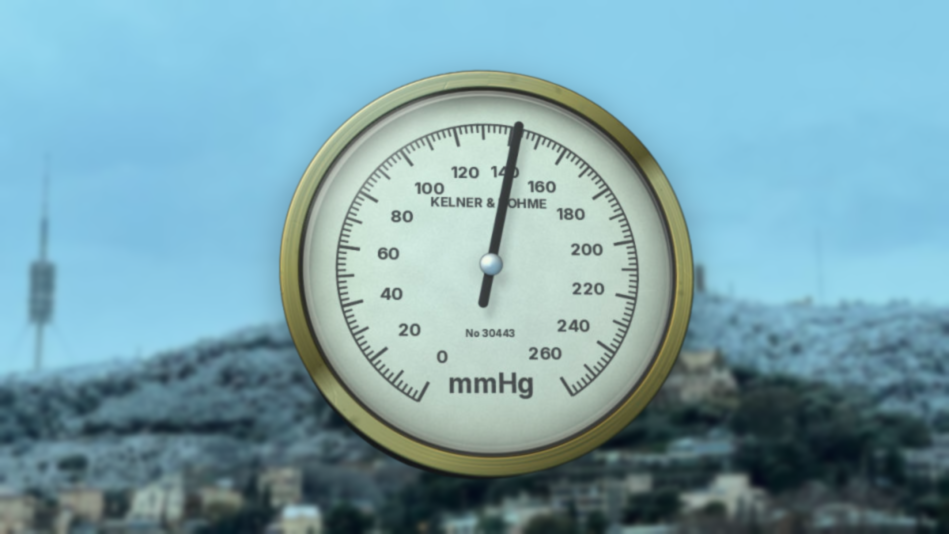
142
